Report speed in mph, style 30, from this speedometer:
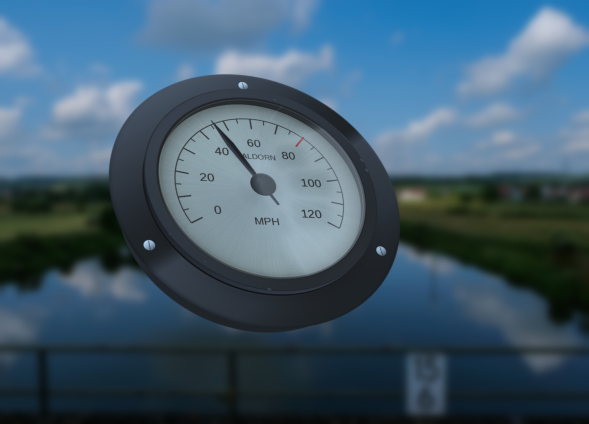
45
